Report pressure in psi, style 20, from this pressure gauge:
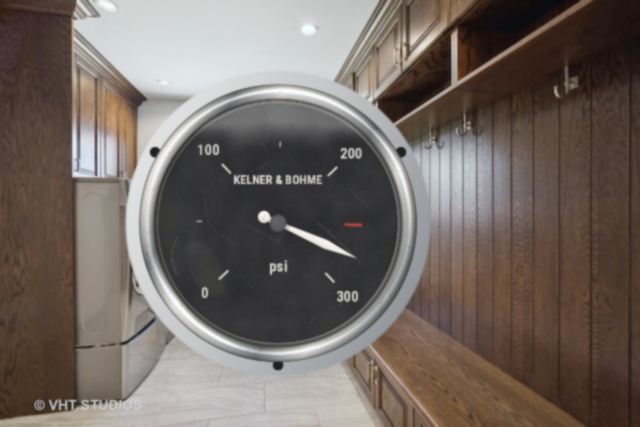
275
